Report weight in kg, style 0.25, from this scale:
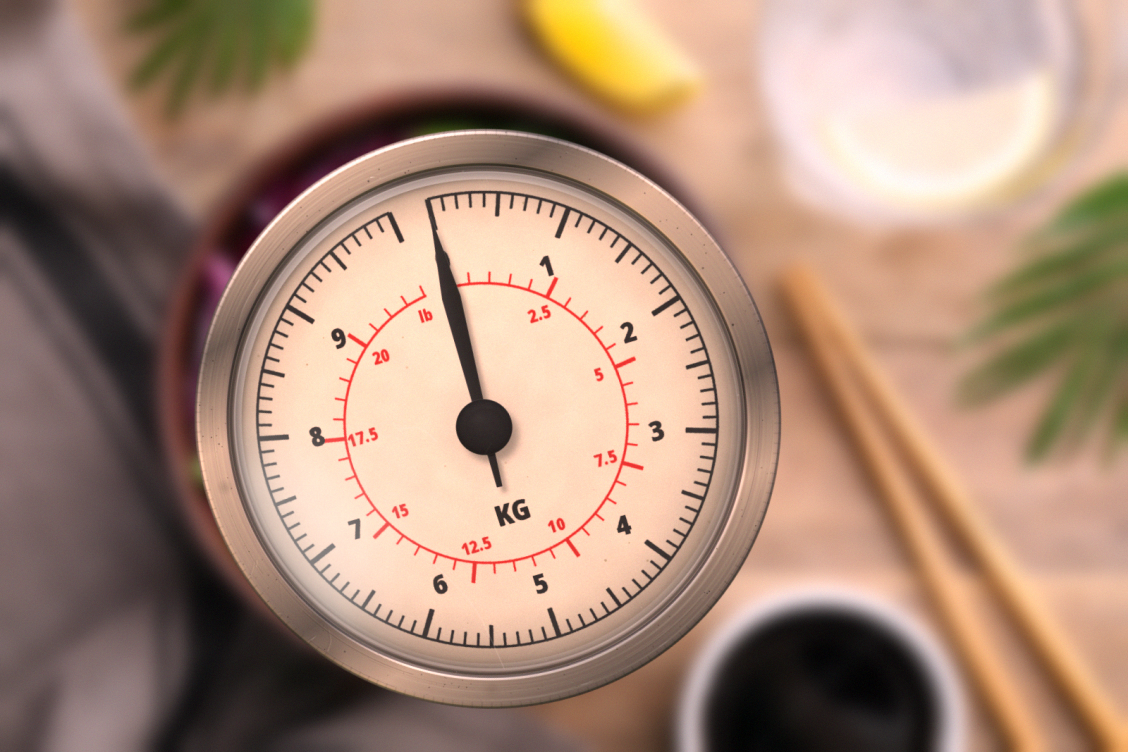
0
